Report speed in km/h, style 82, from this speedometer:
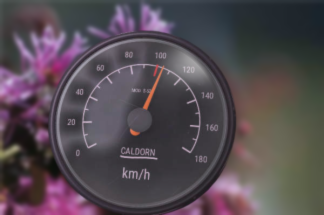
105
